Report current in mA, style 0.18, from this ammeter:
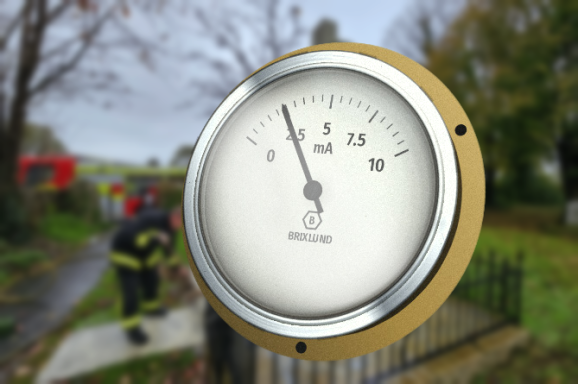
2.5
